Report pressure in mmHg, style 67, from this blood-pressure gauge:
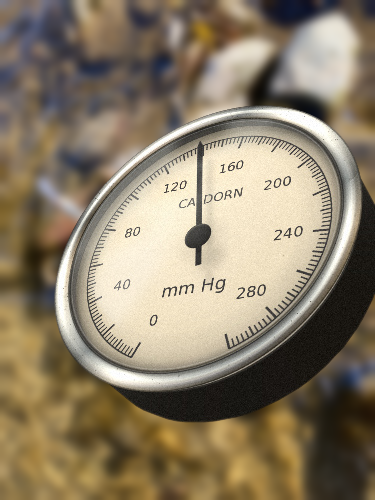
140
